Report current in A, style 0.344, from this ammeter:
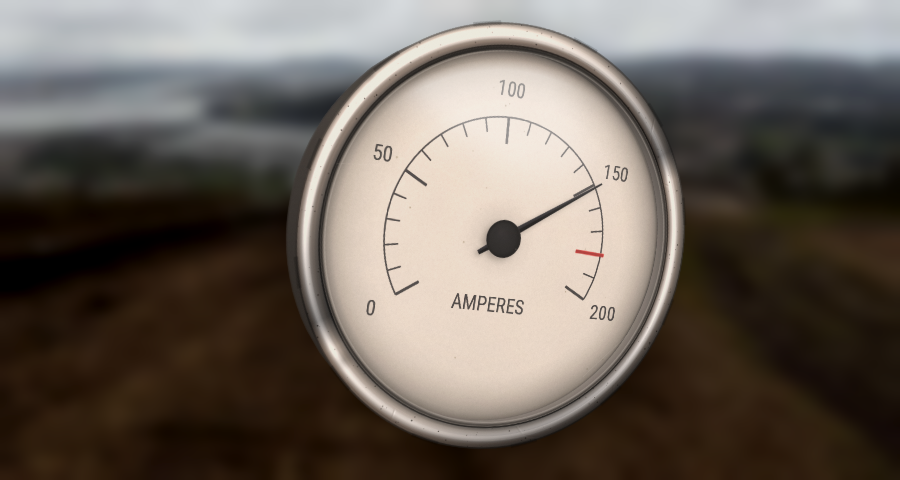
150
